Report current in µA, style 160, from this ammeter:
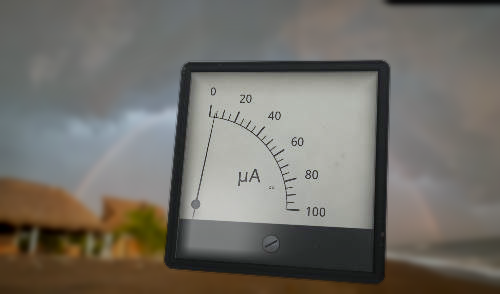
5
